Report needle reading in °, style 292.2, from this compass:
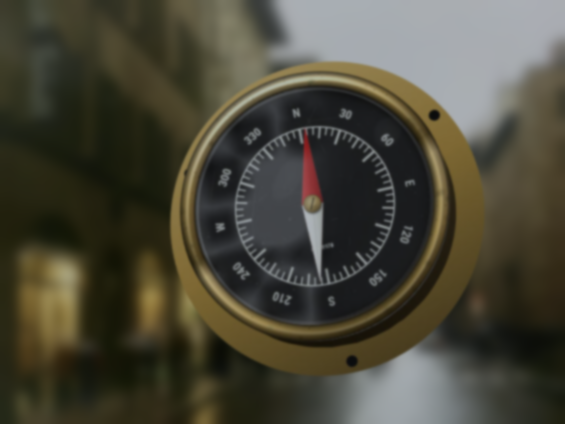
5
